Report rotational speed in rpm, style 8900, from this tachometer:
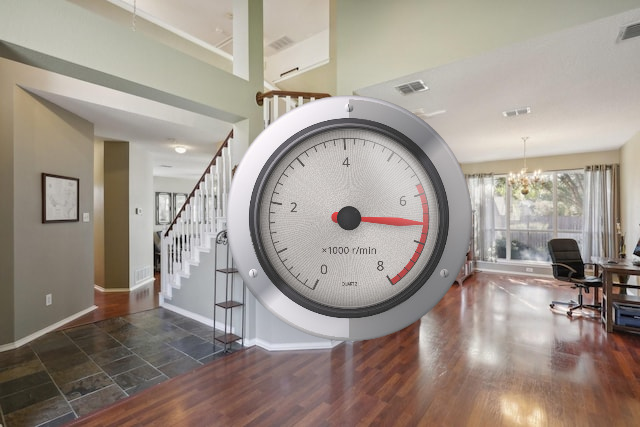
6600
